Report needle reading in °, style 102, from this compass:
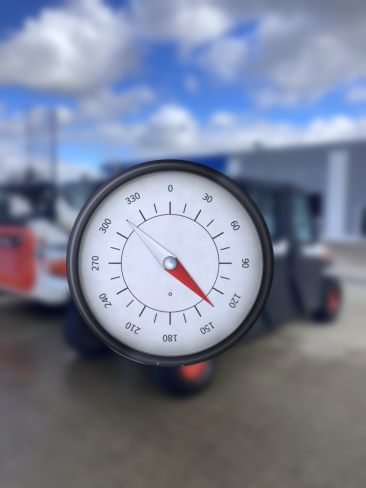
135
